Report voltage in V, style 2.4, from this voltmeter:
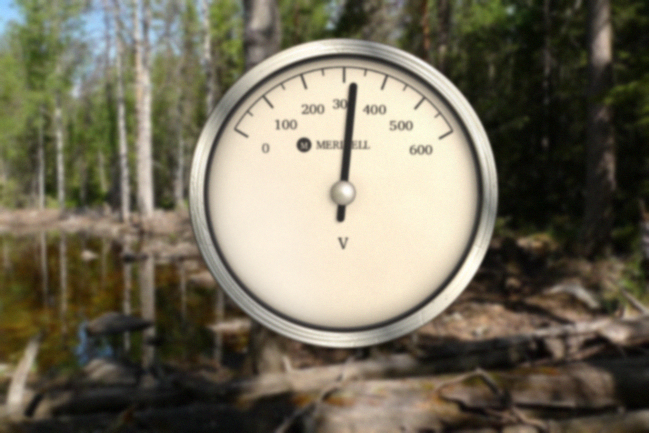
325
